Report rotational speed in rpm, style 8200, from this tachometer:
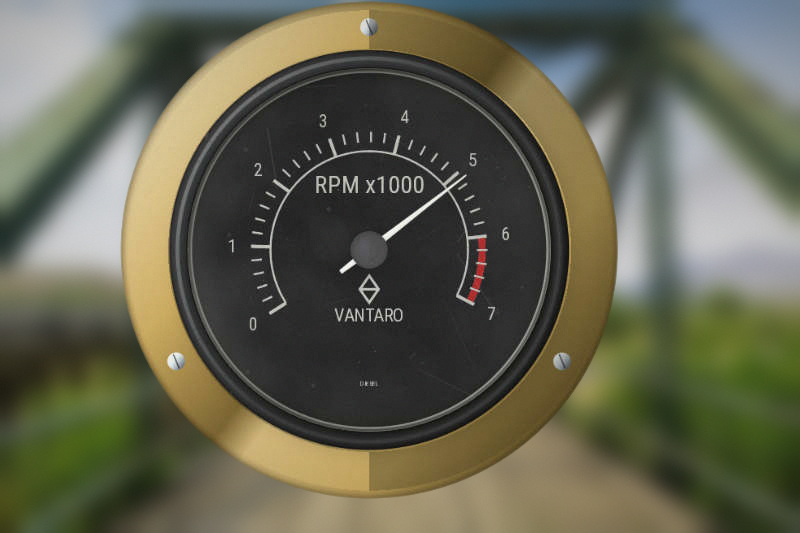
5100
